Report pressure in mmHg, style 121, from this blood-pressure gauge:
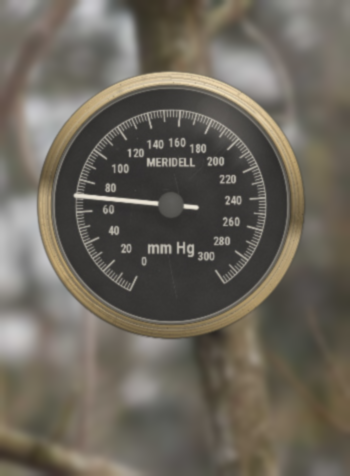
70
